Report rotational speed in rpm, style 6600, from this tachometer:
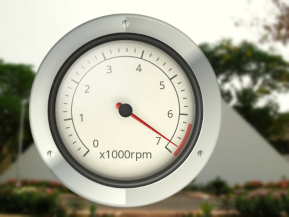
6800
